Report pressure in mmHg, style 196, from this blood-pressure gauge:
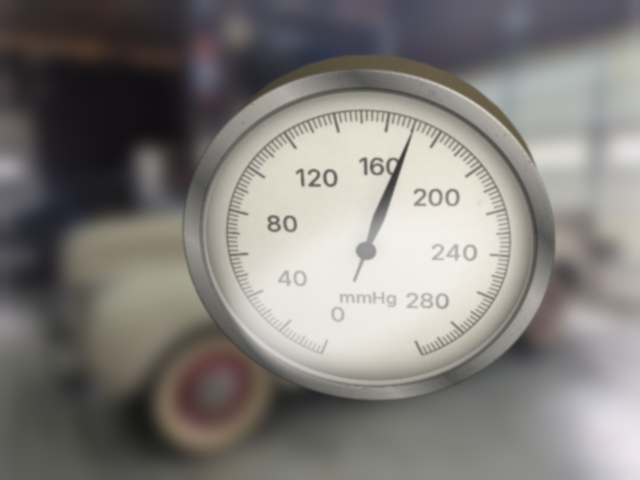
170
